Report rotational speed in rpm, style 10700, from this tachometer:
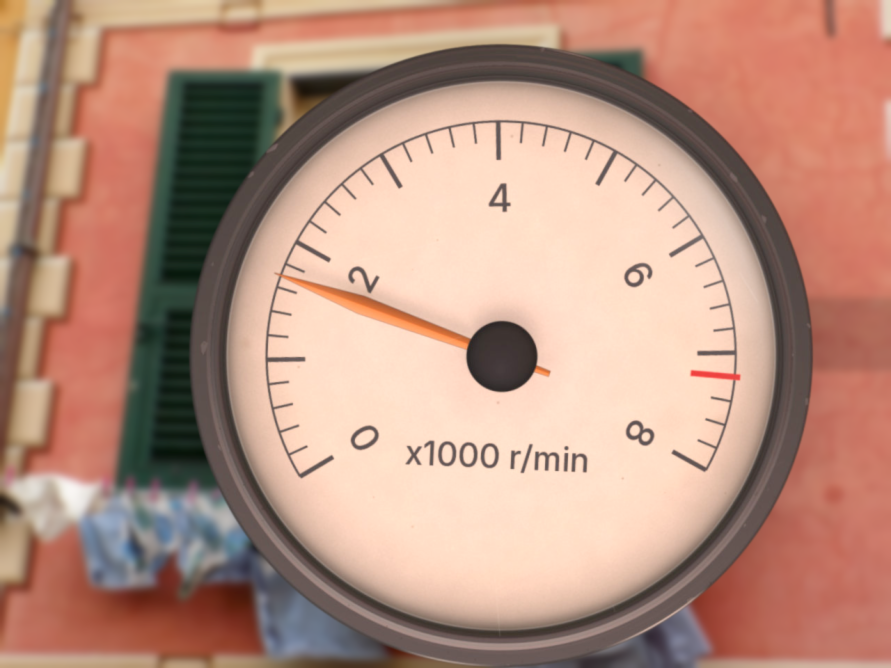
1700
